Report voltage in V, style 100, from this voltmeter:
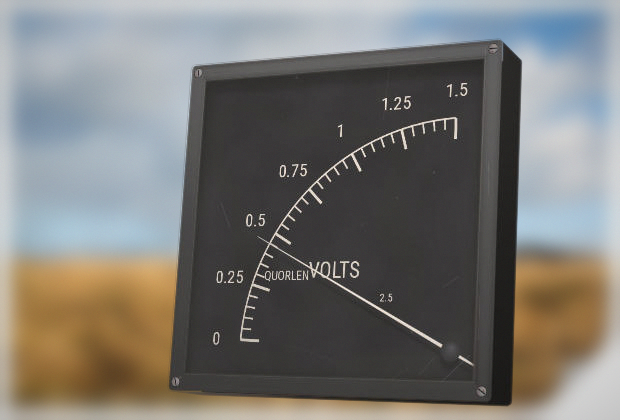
0.45
